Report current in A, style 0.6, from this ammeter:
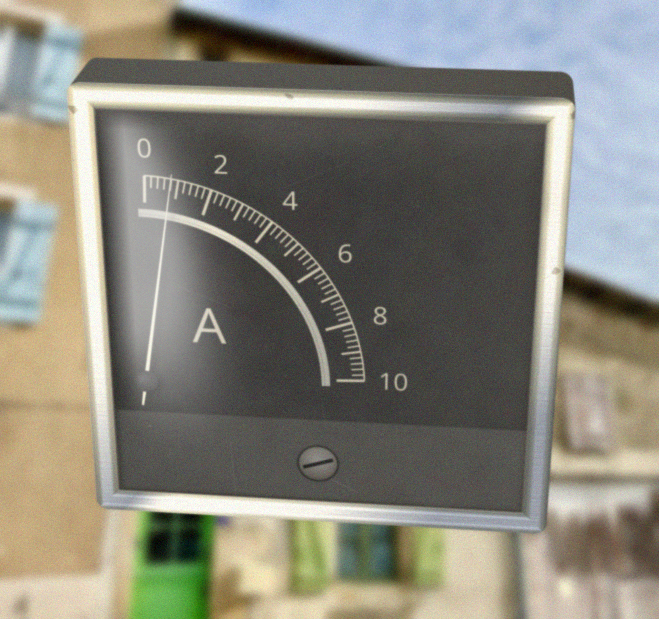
0.8
